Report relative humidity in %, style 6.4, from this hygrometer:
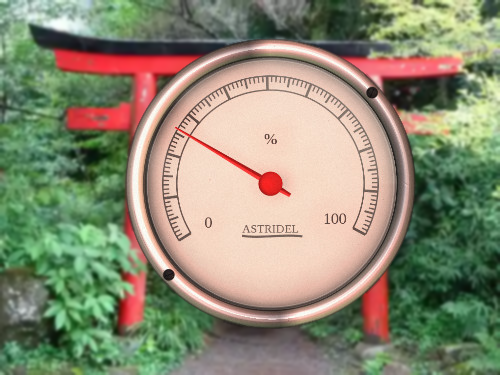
26
